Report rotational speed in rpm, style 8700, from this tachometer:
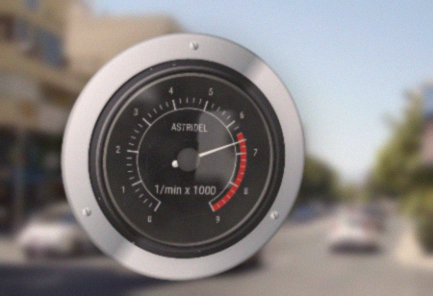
6600
